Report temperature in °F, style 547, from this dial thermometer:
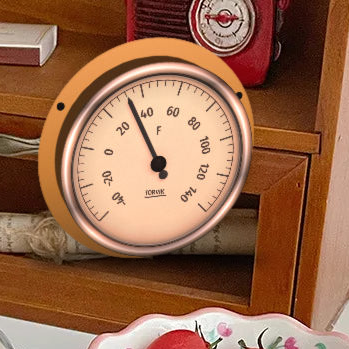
32
